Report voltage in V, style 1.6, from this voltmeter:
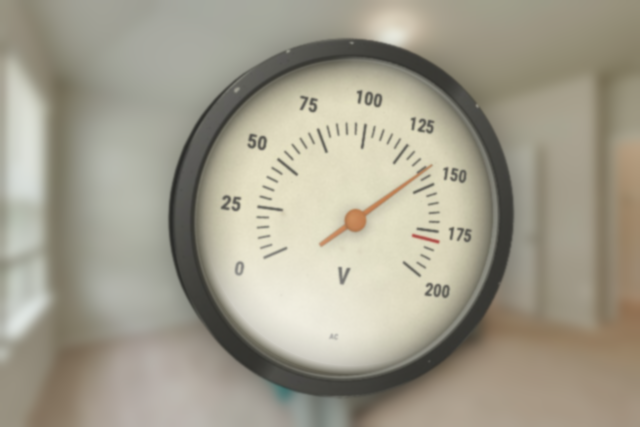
140
